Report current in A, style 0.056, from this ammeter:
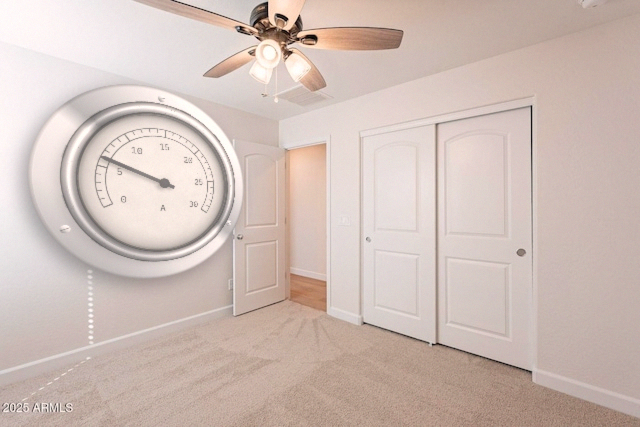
6
